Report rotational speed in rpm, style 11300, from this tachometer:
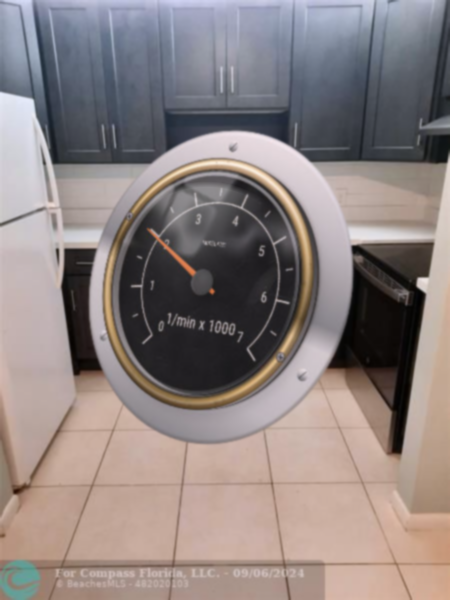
2000
